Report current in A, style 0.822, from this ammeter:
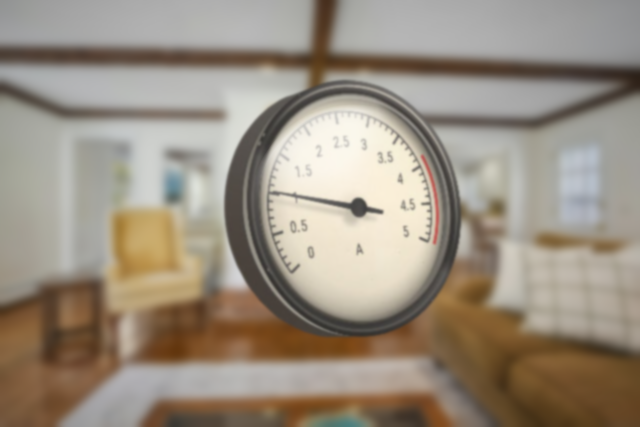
1
